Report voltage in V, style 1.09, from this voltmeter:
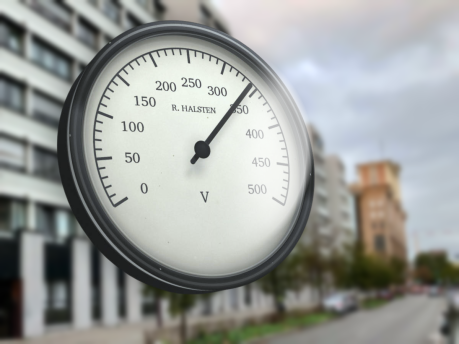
340
